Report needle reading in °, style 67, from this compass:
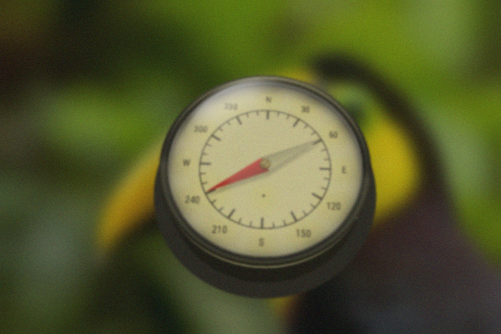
240
